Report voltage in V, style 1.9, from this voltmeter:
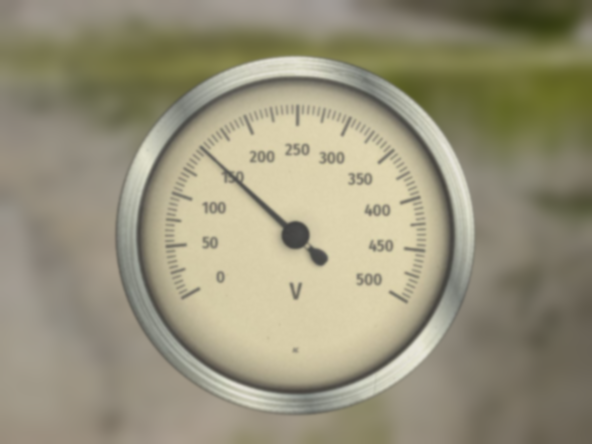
150
